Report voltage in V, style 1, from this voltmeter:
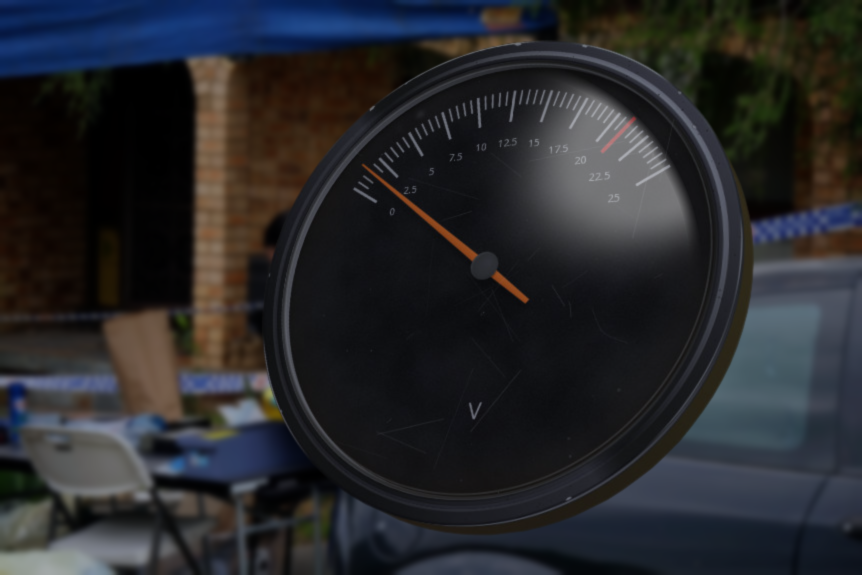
1.5
